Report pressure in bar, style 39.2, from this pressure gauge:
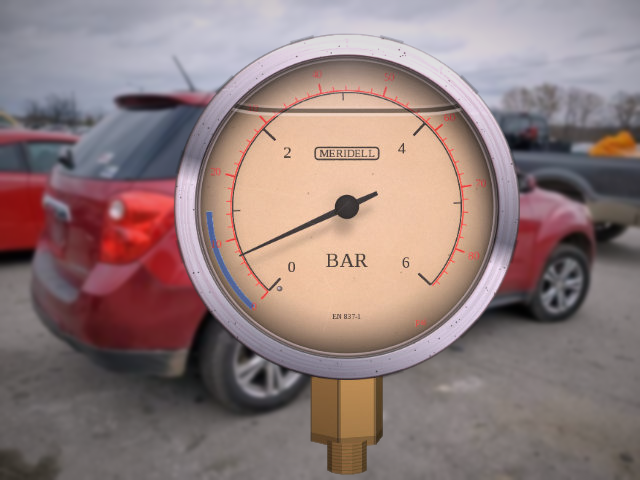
0.5
